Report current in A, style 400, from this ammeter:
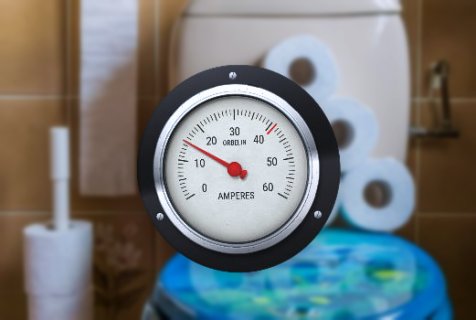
15
